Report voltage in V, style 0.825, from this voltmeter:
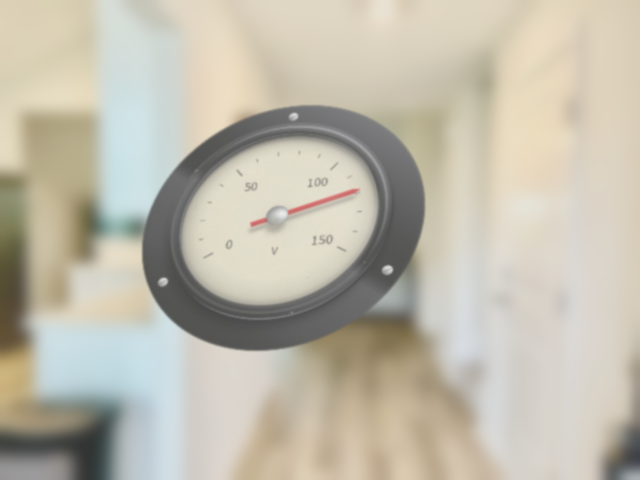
120
